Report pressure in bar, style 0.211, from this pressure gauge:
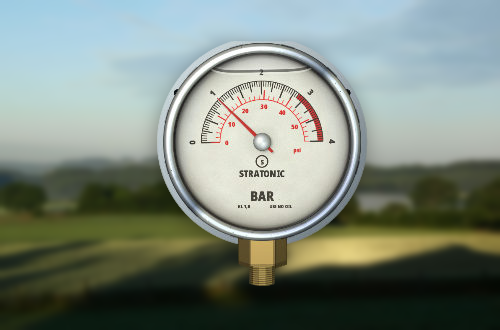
1
